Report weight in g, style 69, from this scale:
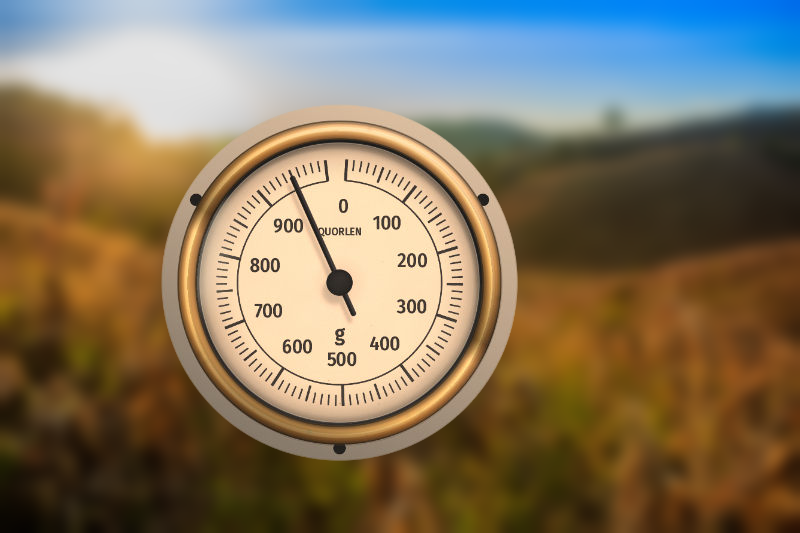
950
